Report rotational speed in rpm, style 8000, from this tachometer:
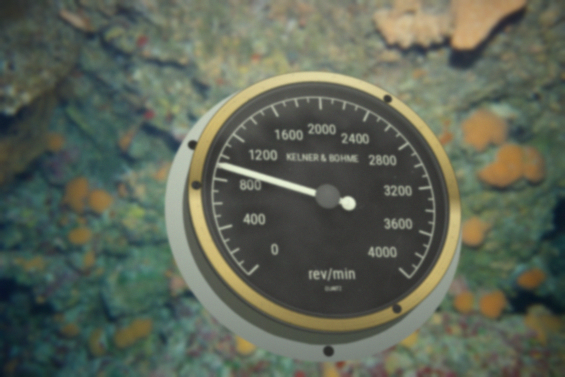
900
